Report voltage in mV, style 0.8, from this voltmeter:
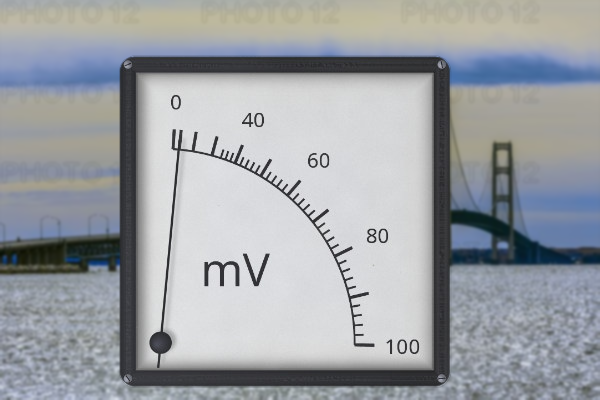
10
